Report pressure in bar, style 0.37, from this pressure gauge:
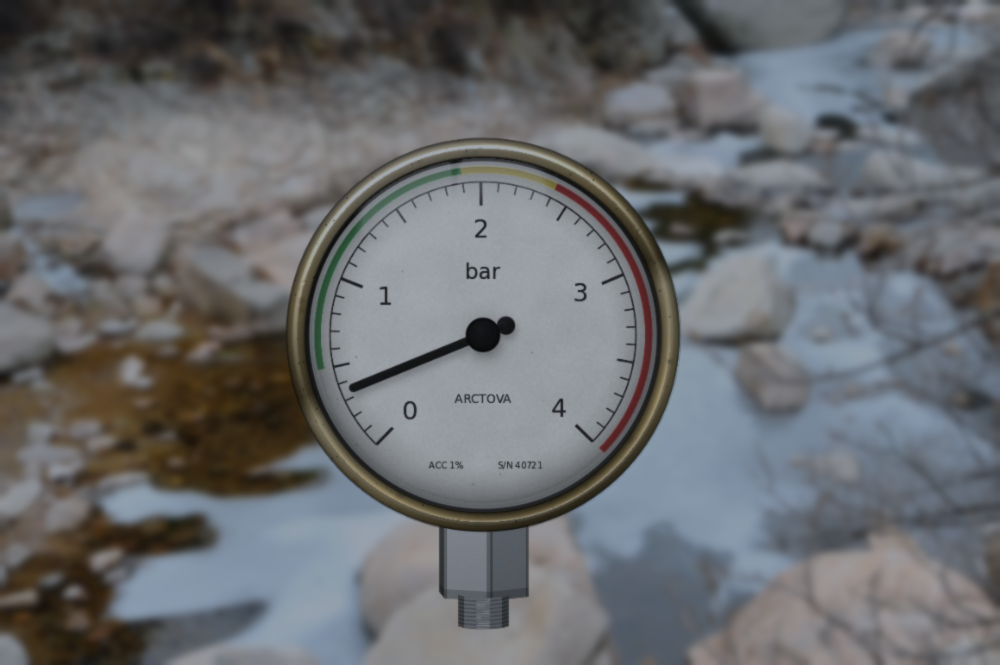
0.35
